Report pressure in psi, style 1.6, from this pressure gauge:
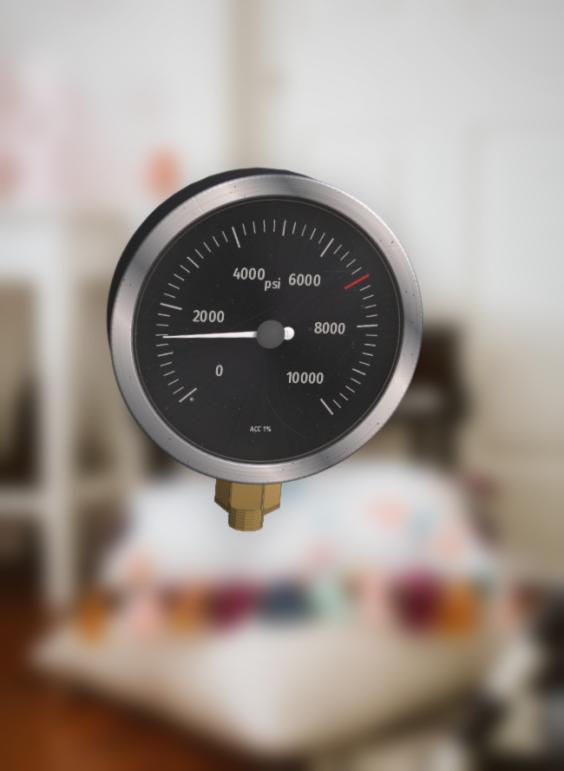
1400
